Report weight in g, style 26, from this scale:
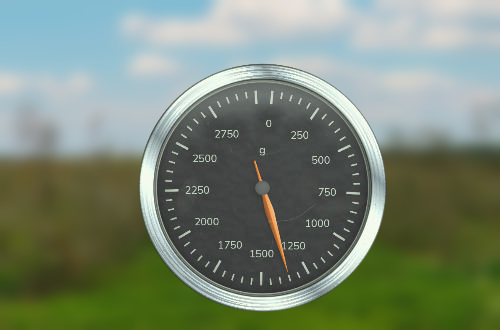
1350
